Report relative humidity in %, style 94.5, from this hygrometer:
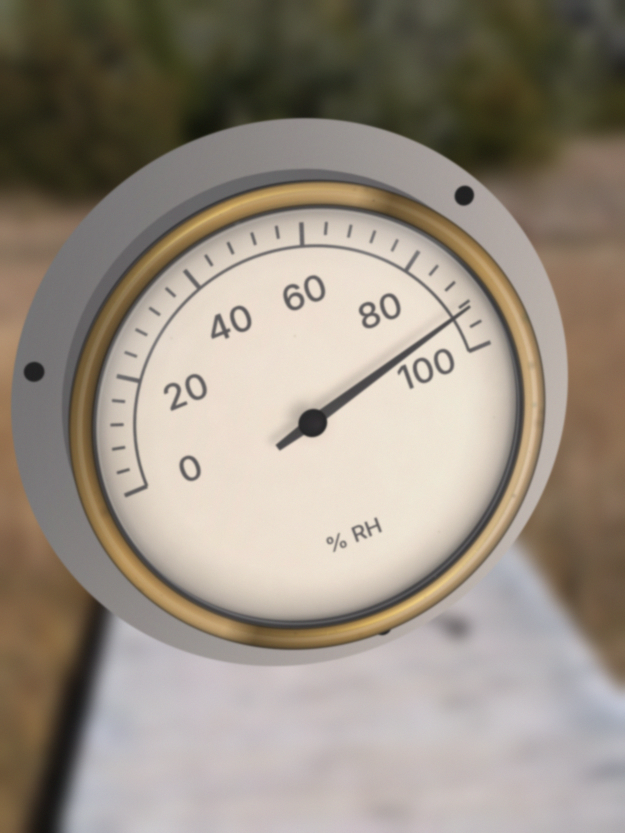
92
